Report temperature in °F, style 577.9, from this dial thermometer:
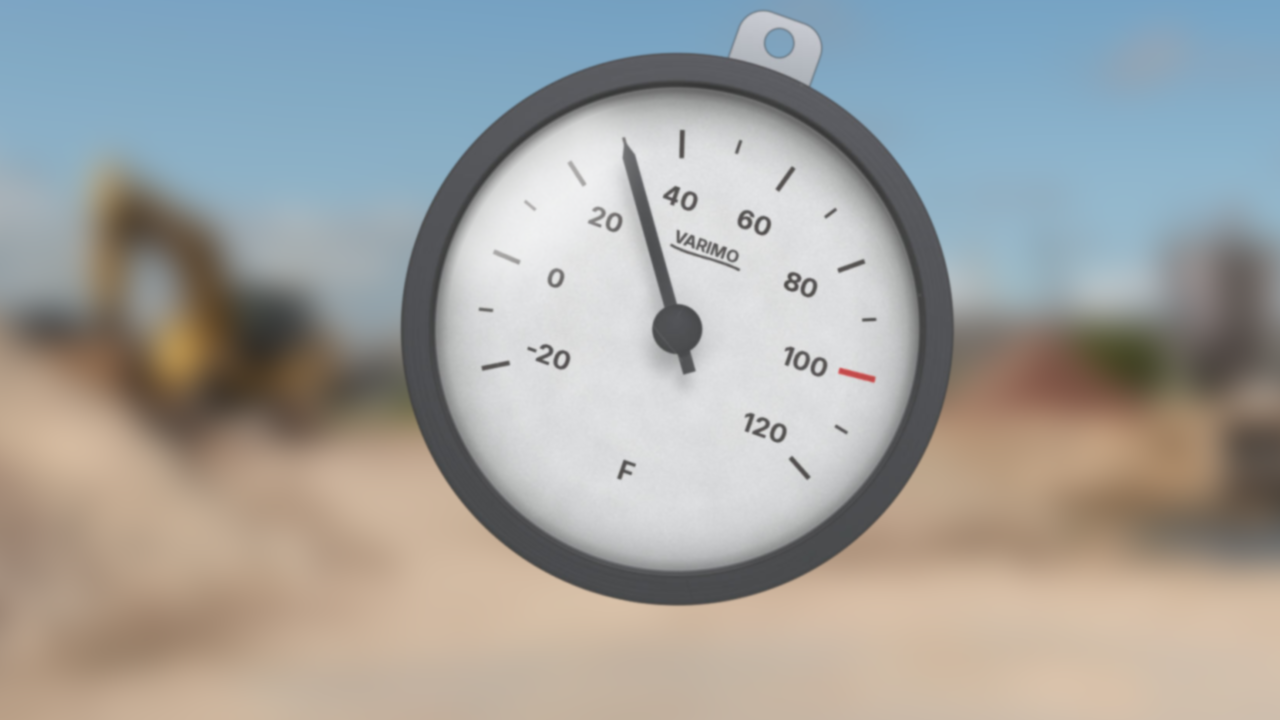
30
